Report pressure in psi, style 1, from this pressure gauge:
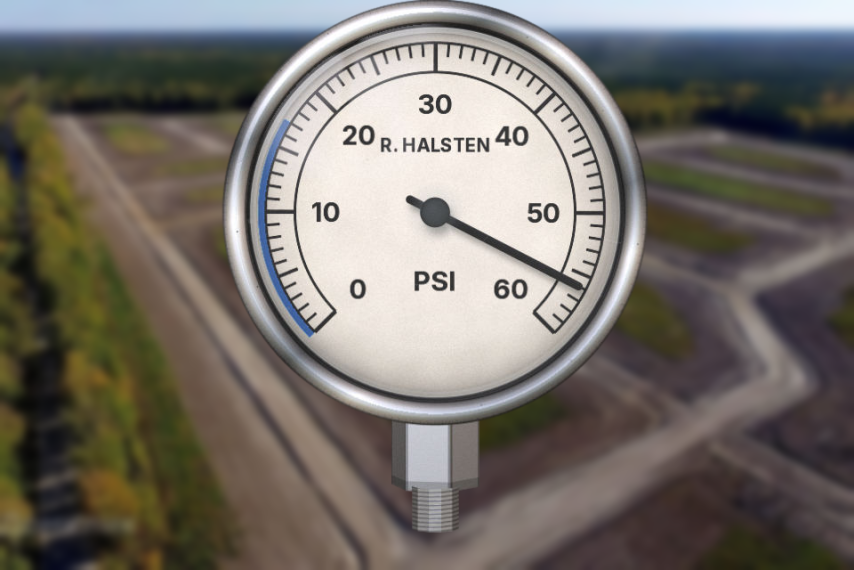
56
